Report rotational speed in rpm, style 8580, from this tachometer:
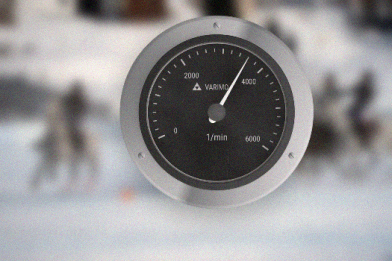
3600
